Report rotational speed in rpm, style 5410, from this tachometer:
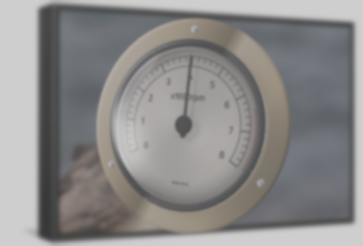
4000
